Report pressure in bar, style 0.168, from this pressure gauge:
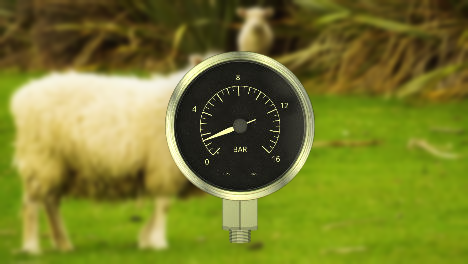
1.5
